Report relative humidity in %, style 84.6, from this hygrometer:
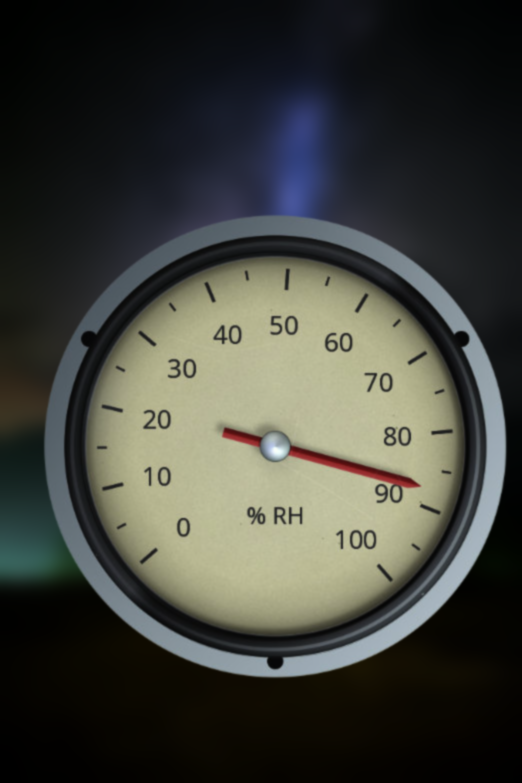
87.5
